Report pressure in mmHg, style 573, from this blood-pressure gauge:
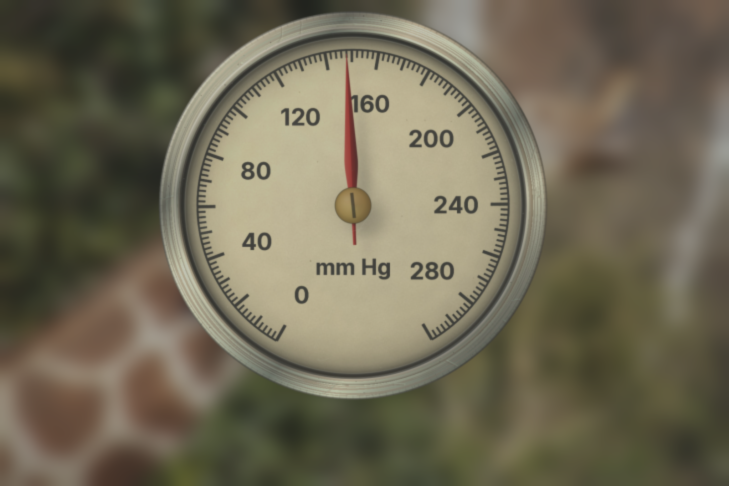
148
